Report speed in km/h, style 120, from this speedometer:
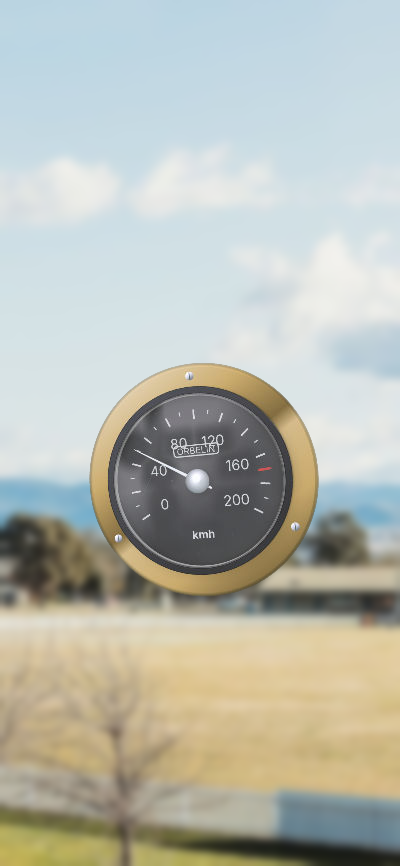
50
